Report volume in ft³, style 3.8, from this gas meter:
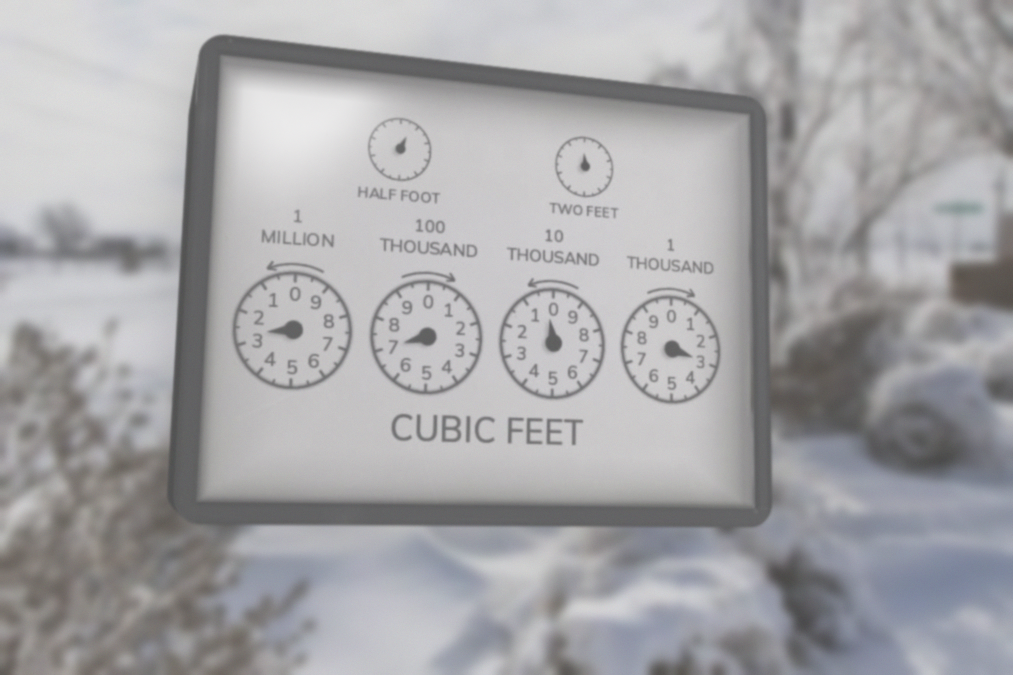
270300
